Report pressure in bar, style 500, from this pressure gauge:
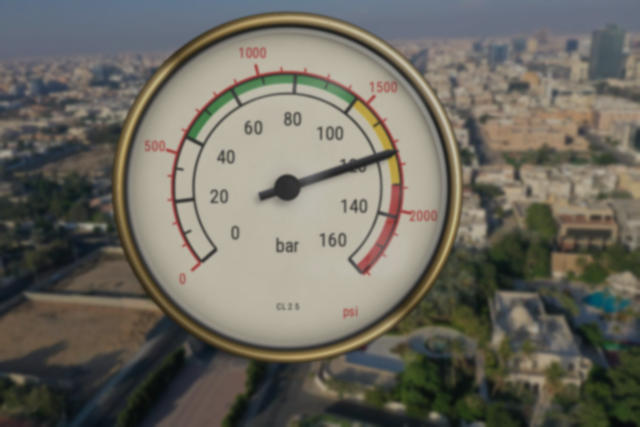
120
